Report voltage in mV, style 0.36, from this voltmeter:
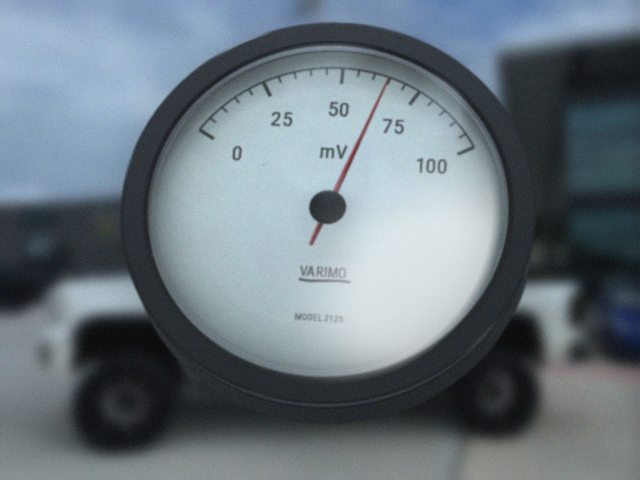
65
